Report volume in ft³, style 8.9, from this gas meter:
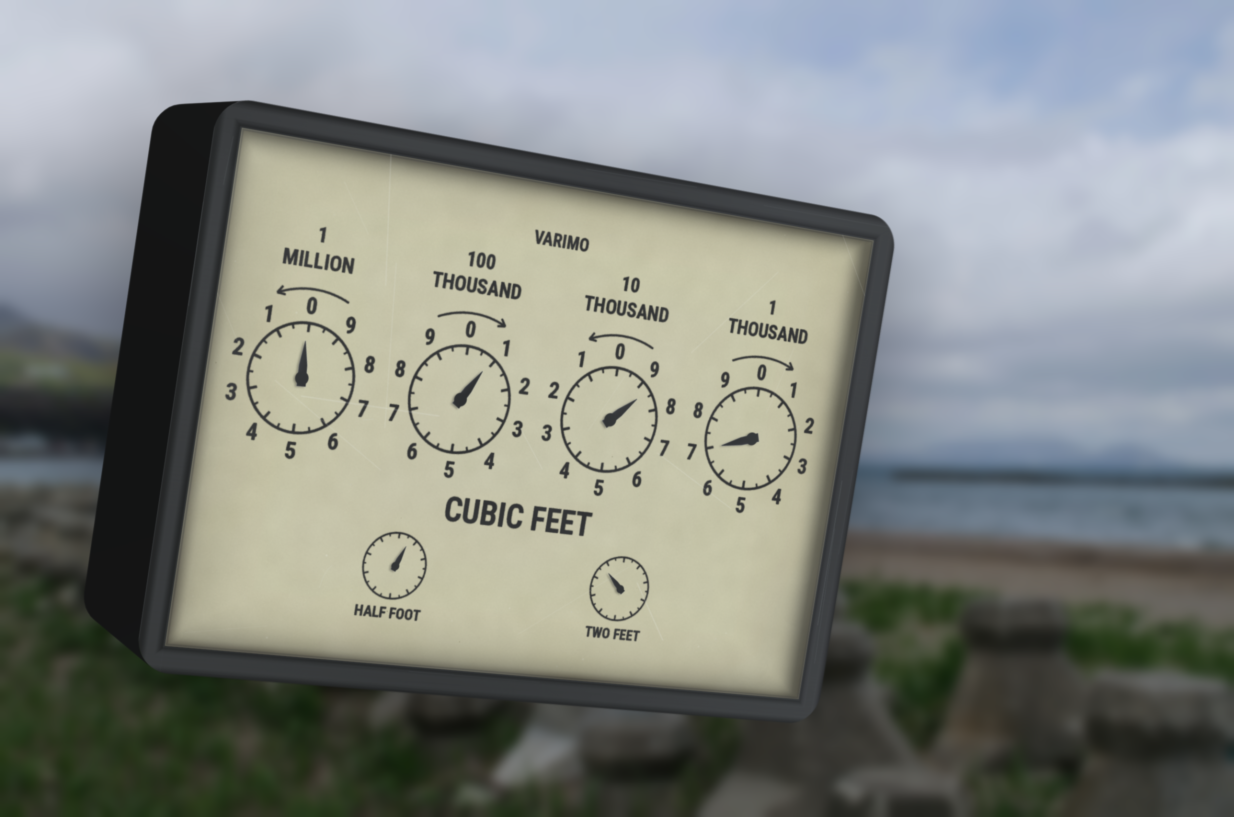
8700
